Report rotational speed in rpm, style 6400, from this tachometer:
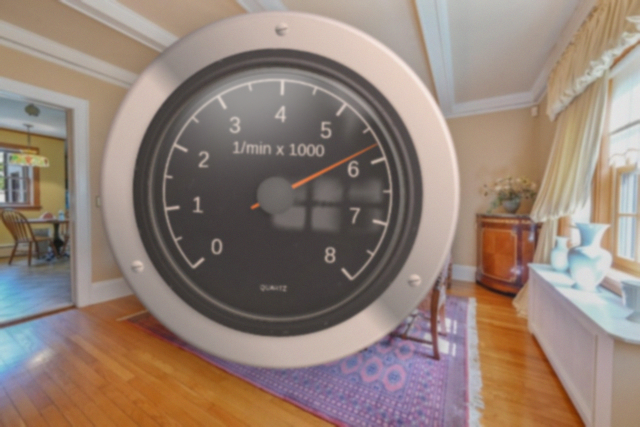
5750
